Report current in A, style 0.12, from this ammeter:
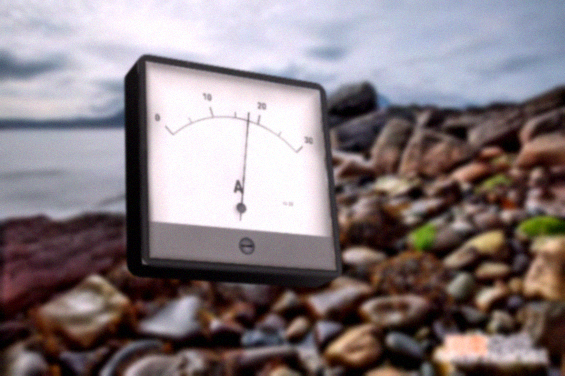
17.5
